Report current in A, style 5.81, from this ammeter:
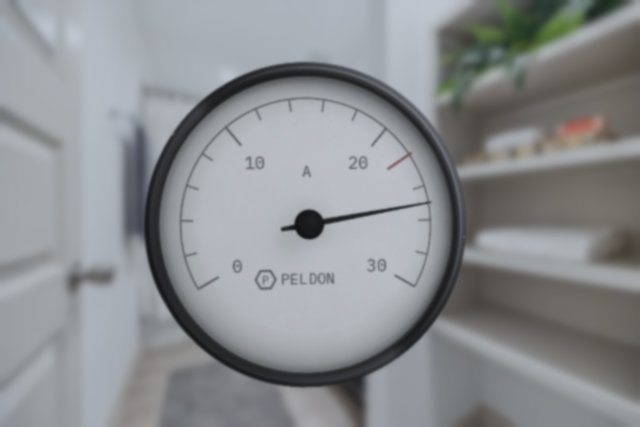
25
